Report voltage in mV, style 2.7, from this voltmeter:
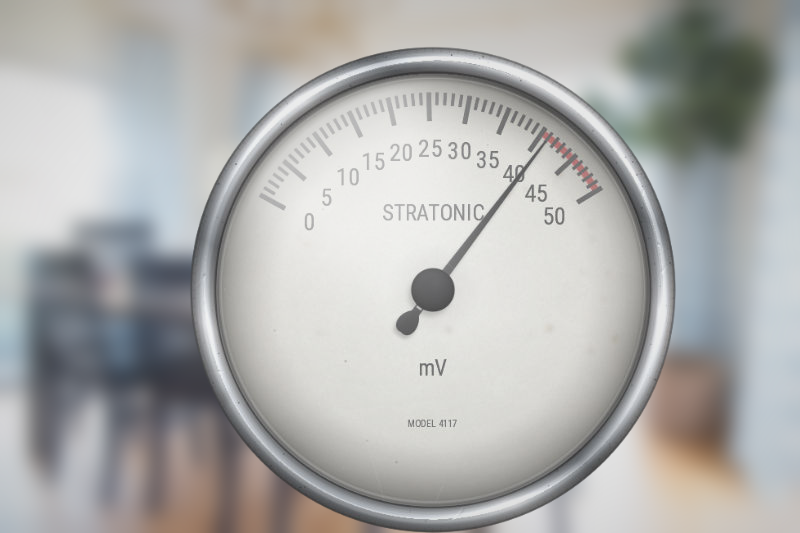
41
